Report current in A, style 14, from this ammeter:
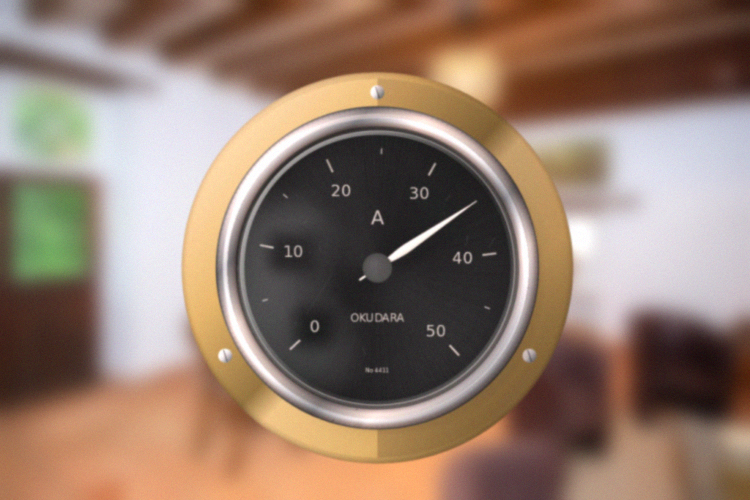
35
